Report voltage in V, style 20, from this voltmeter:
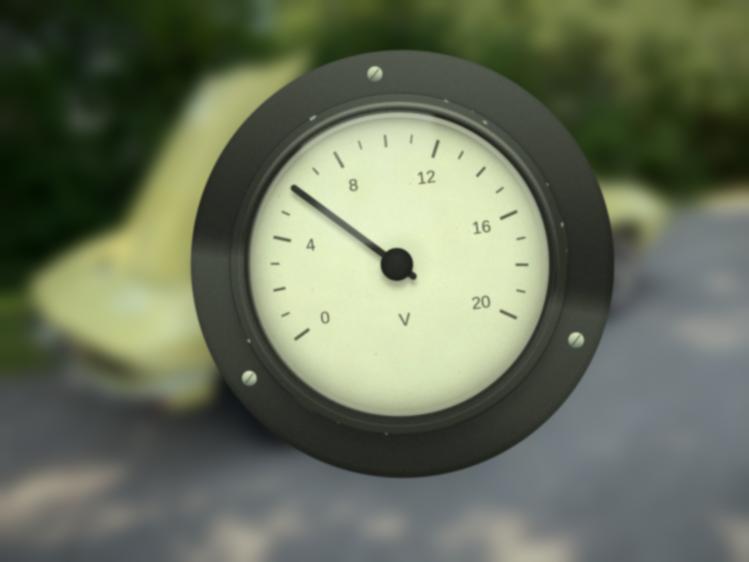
6
